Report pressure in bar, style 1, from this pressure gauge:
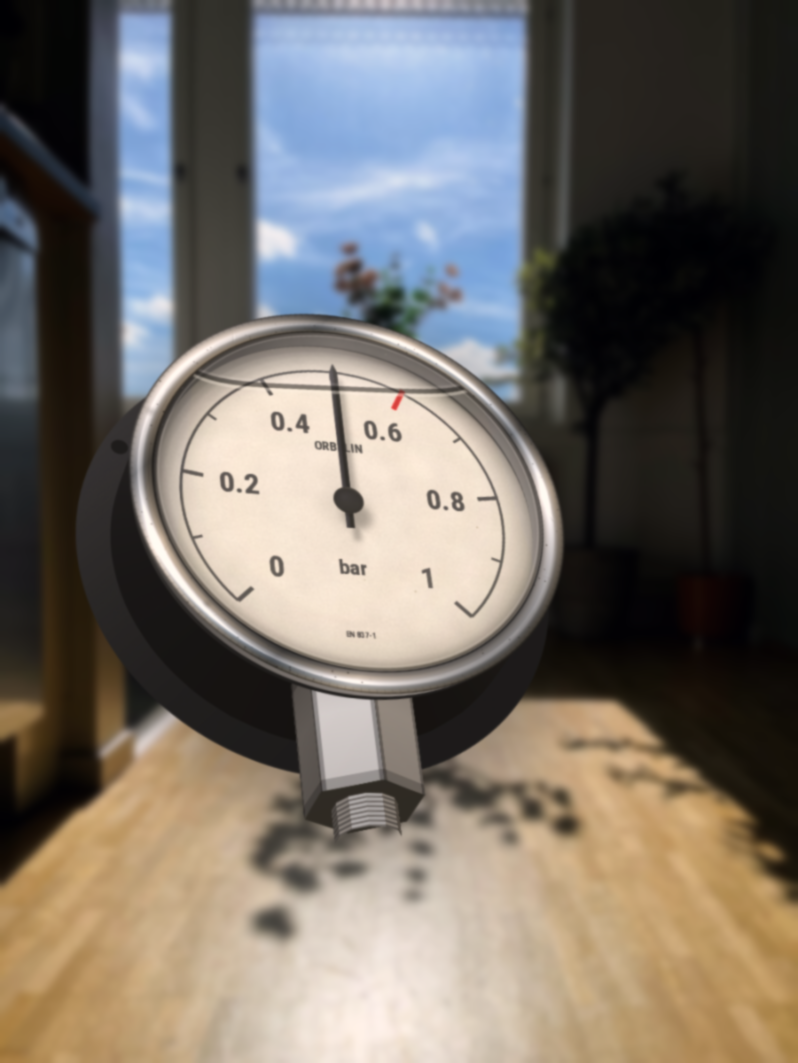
0.5
